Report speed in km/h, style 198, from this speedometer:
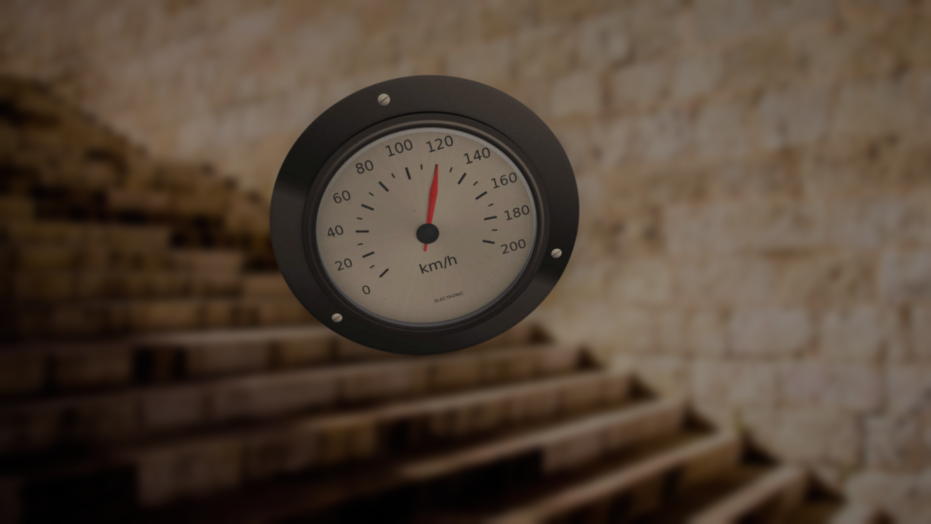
120
